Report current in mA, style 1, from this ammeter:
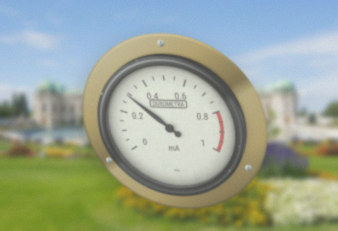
0.3
